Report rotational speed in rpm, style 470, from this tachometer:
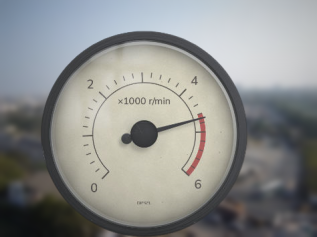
4700
